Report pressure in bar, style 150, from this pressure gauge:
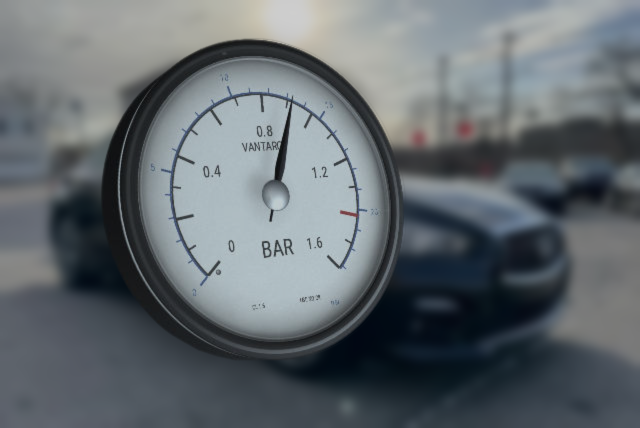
0.9
